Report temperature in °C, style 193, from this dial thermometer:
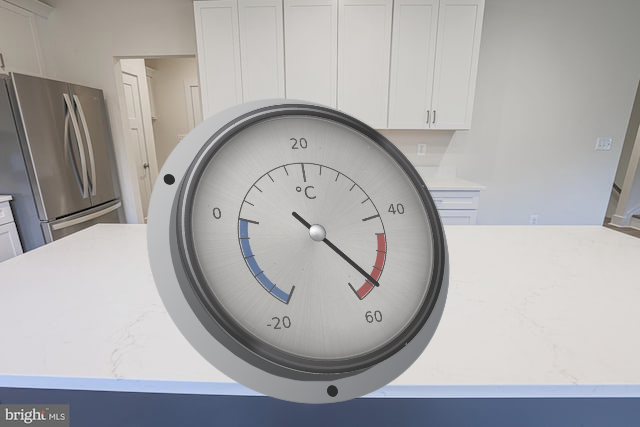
56
